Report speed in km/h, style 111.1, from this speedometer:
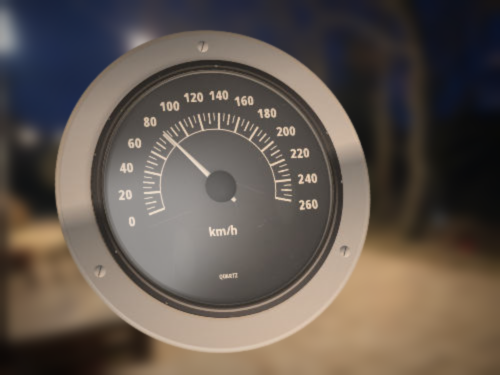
80
